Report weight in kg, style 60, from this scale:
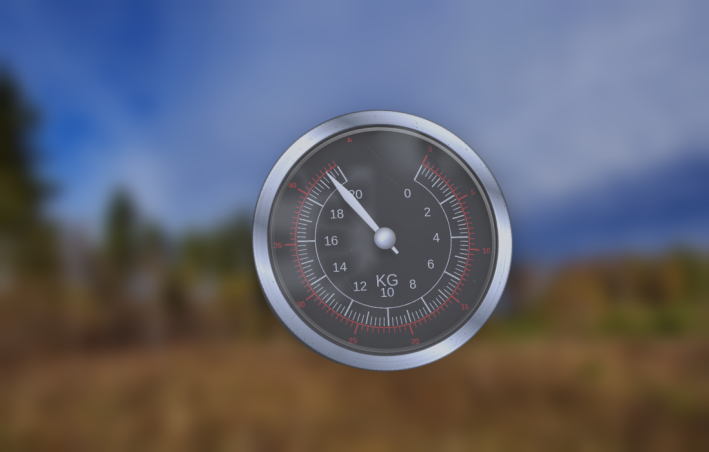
19.4
